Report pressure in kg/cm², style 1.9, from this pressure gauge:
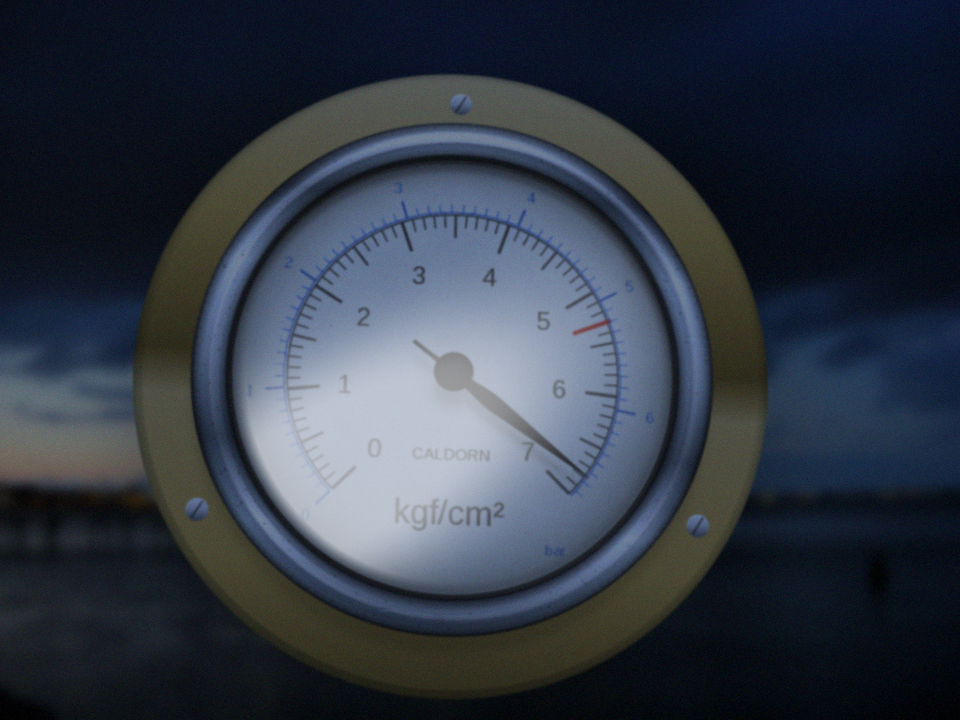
6.8
